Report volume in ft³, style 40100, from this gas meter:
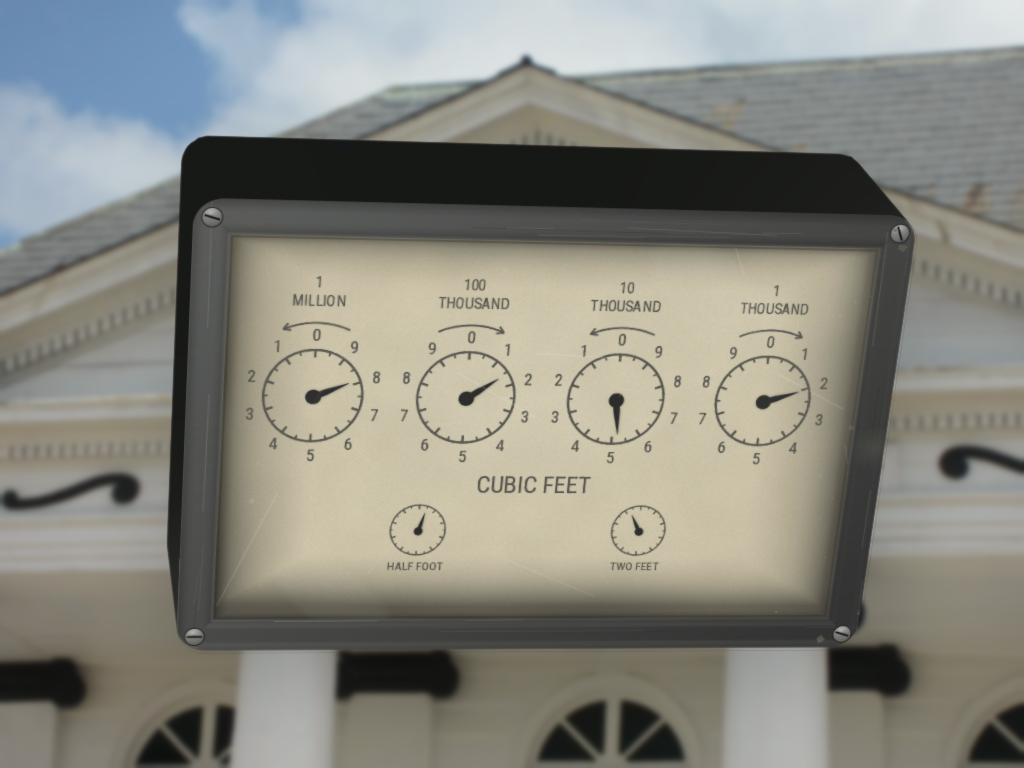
815200
